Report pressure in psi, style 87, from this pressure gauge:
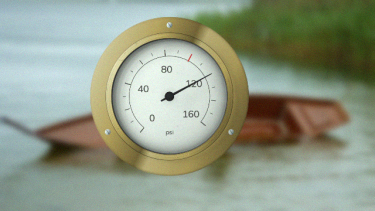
120
